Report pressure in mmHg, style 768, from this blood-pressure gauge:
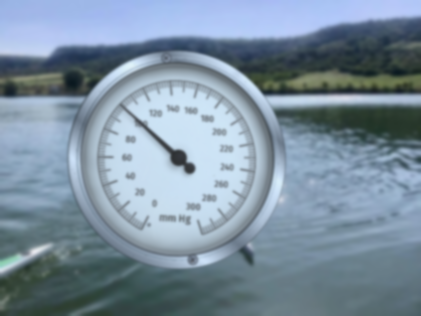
100
